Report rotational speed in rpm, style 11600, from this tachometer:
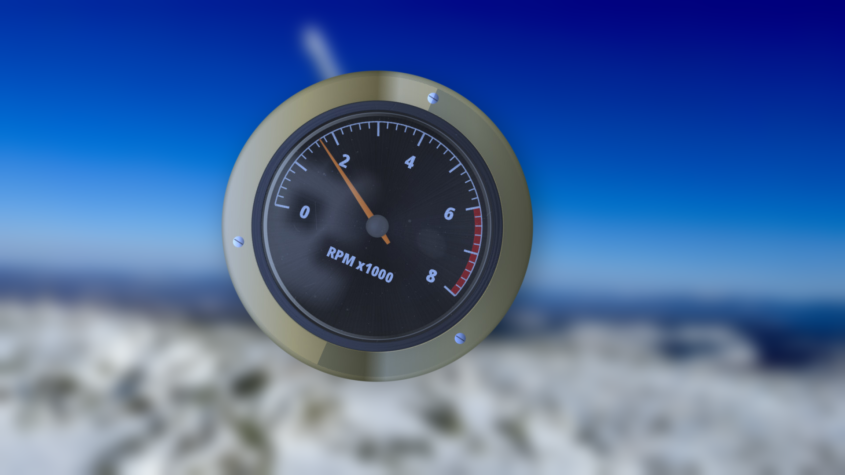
1700
